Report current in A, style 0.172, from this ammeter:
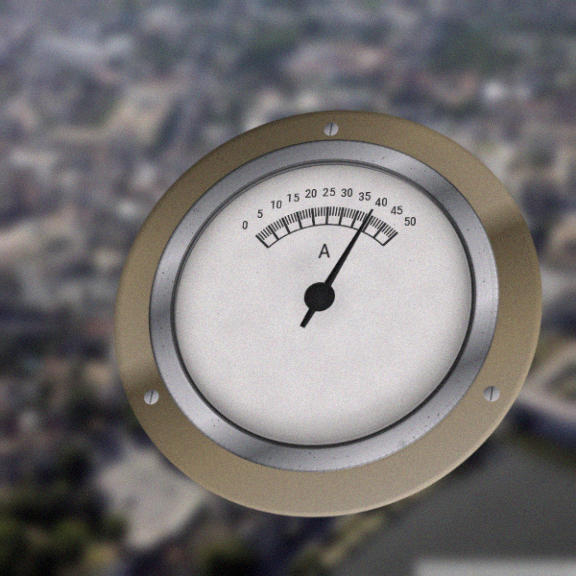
40
